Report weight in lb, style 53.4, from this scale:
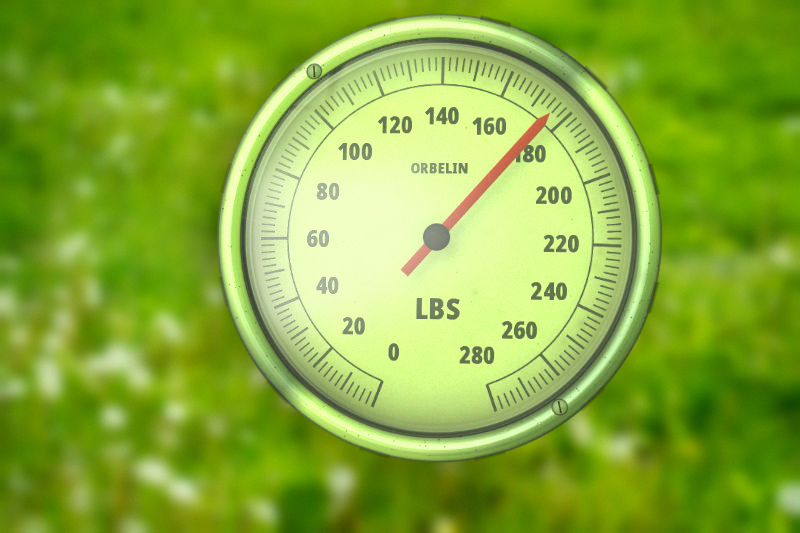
176
